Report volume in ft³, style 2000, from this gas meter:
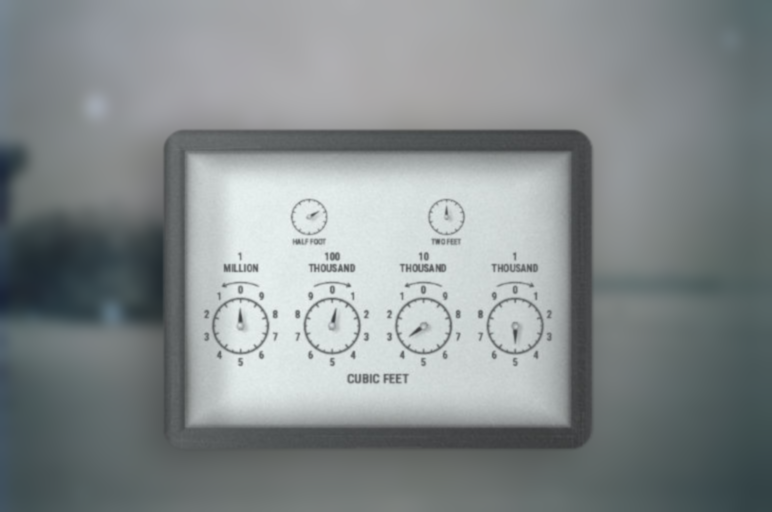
3500
